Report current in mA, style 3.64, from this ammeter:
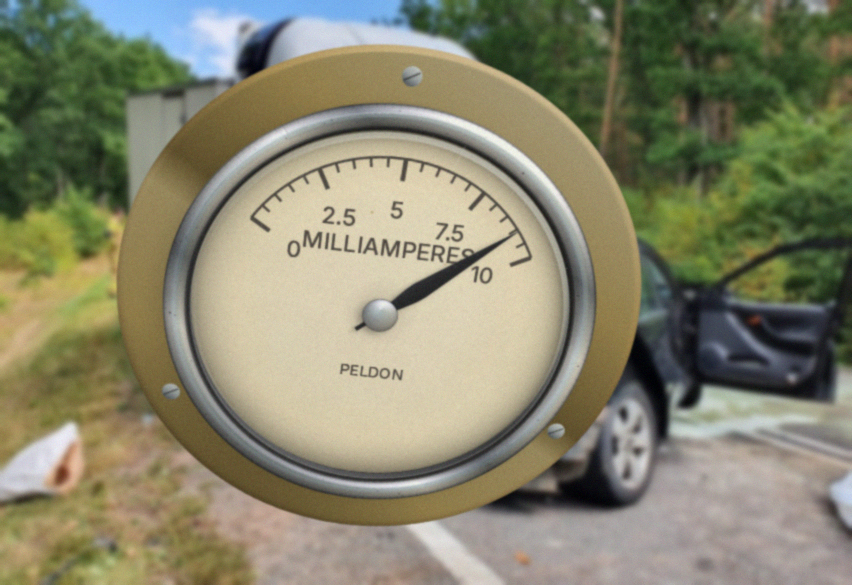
9
